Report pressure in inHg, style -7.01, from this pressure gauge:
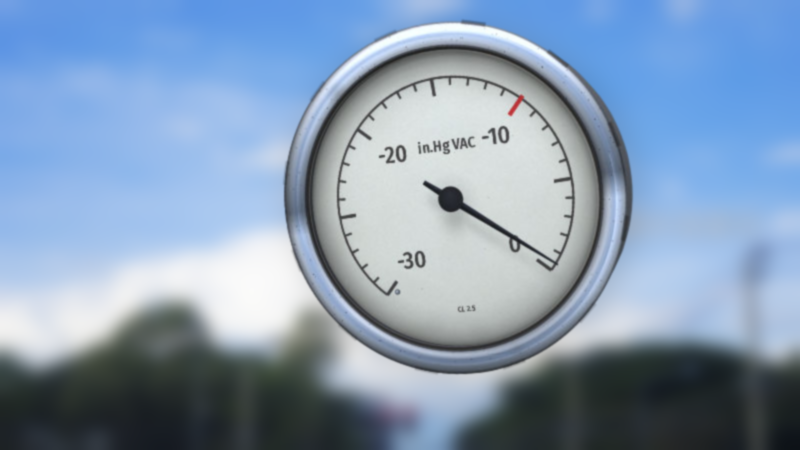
-0.5
